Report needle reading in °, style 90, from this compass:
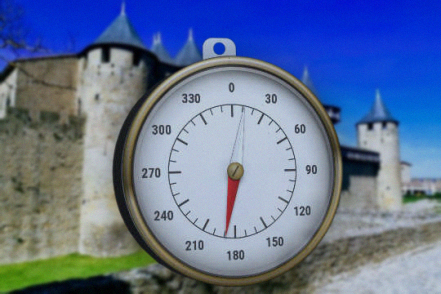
190
